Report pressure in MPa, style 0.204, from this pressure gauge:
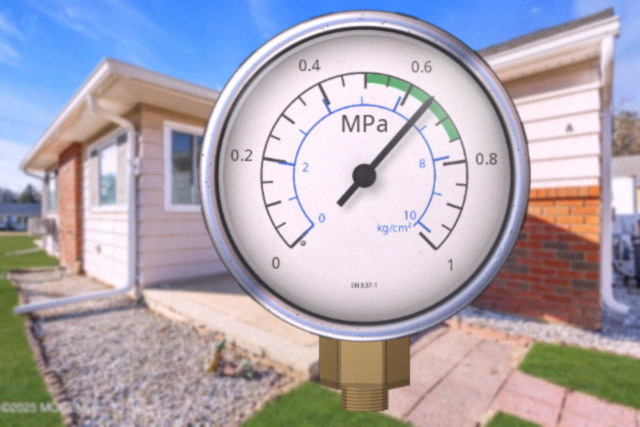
0.65
